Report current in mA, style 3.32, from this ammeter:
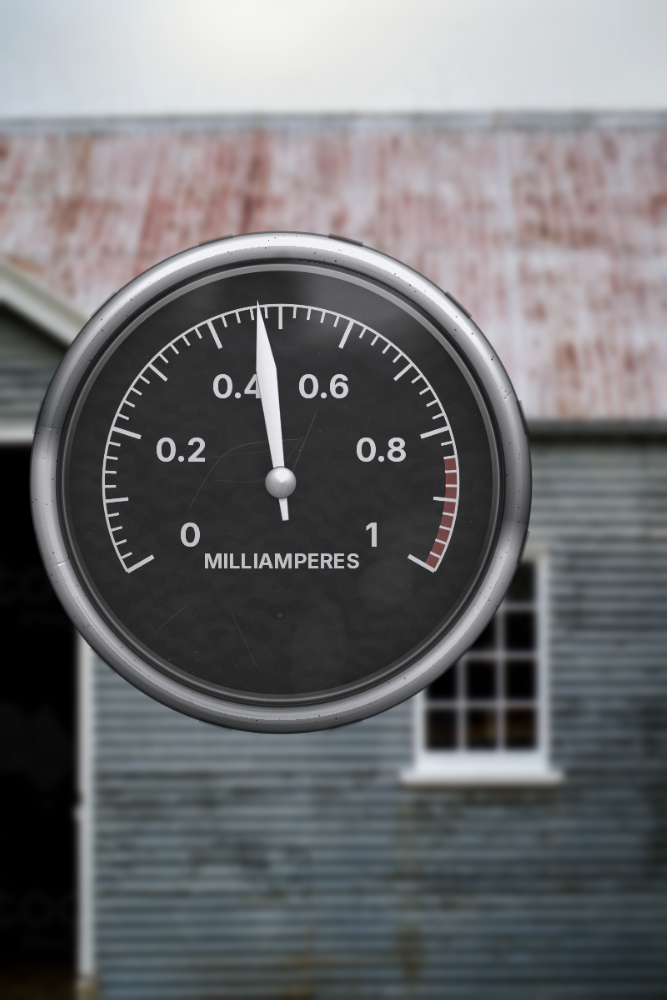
0.47
